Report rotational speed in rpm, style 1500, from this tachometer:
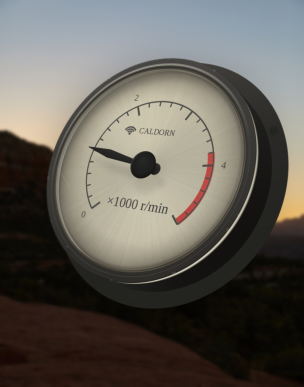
1000
